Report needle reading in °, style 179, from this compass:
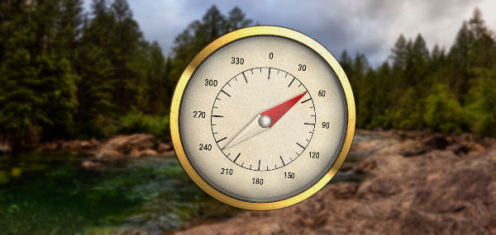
50
